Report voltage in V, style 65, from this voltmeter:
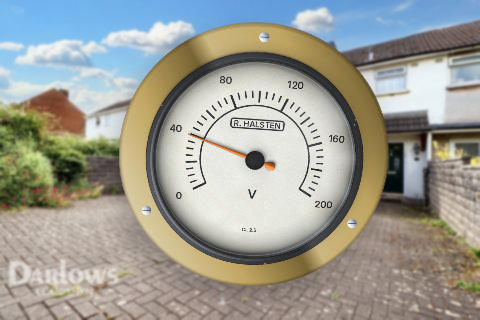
40
